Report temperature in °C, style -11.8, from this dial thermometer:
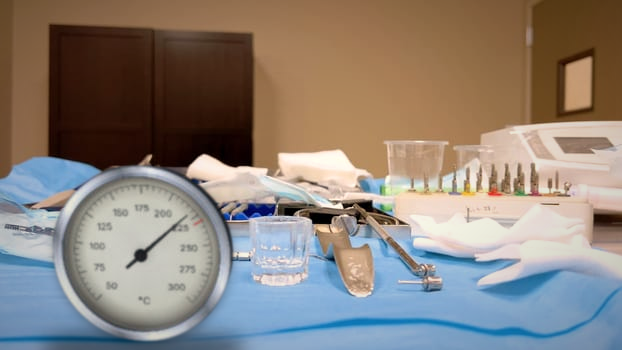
220
